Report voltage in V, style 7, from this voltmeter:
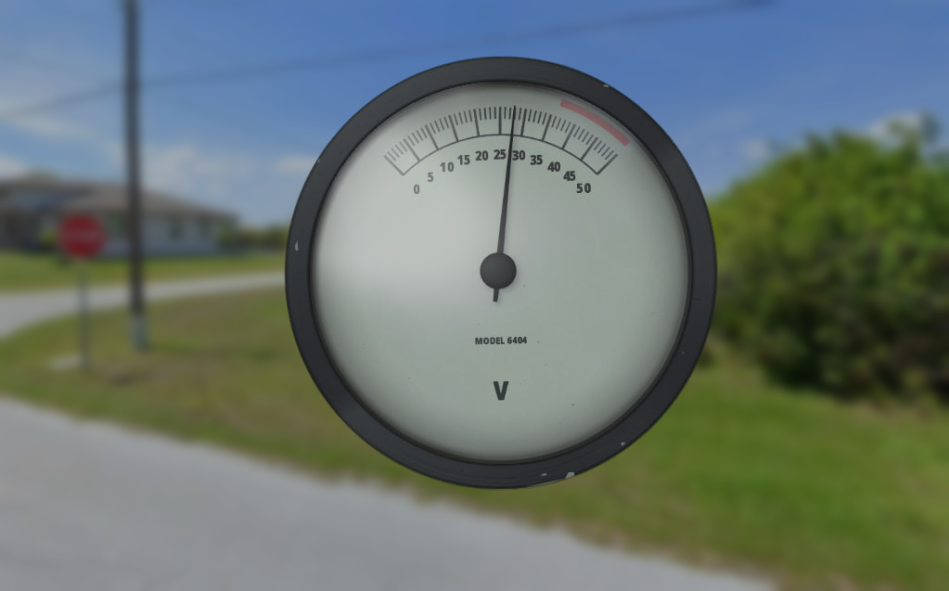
28
